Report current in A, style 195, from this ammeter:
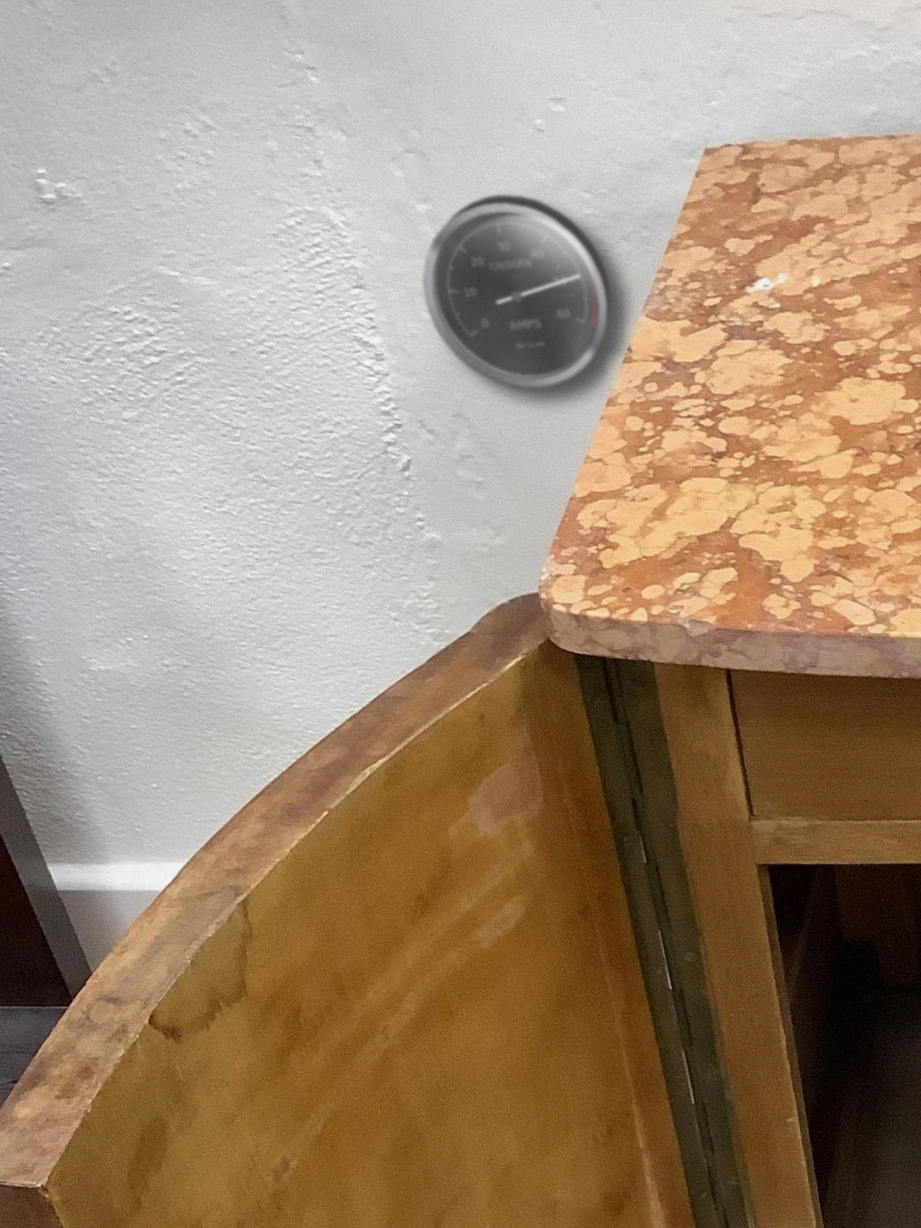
50
